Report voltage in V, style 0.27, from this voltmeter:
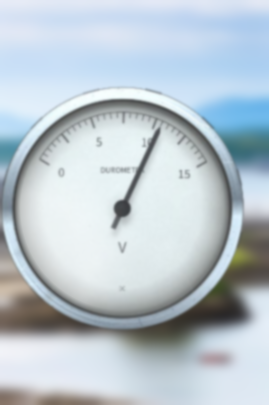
10.5
